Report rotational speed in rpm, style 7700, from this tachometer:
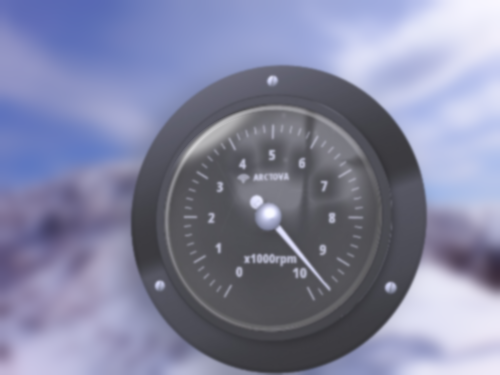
9600
